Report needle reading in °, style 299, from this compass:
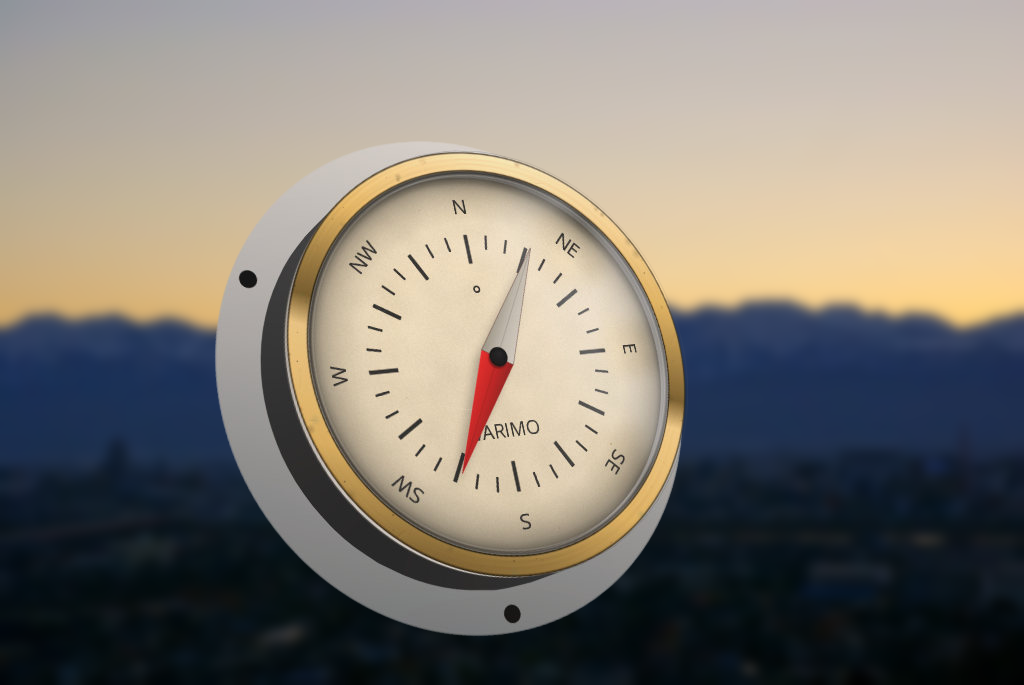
210
